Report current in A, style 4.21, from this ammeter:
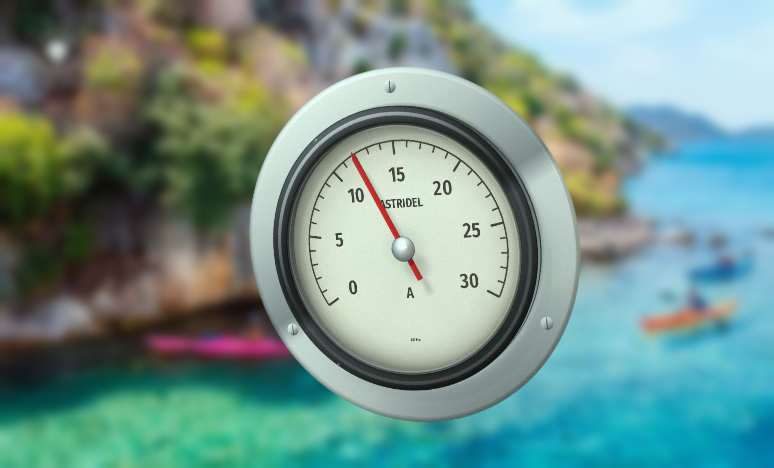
12
